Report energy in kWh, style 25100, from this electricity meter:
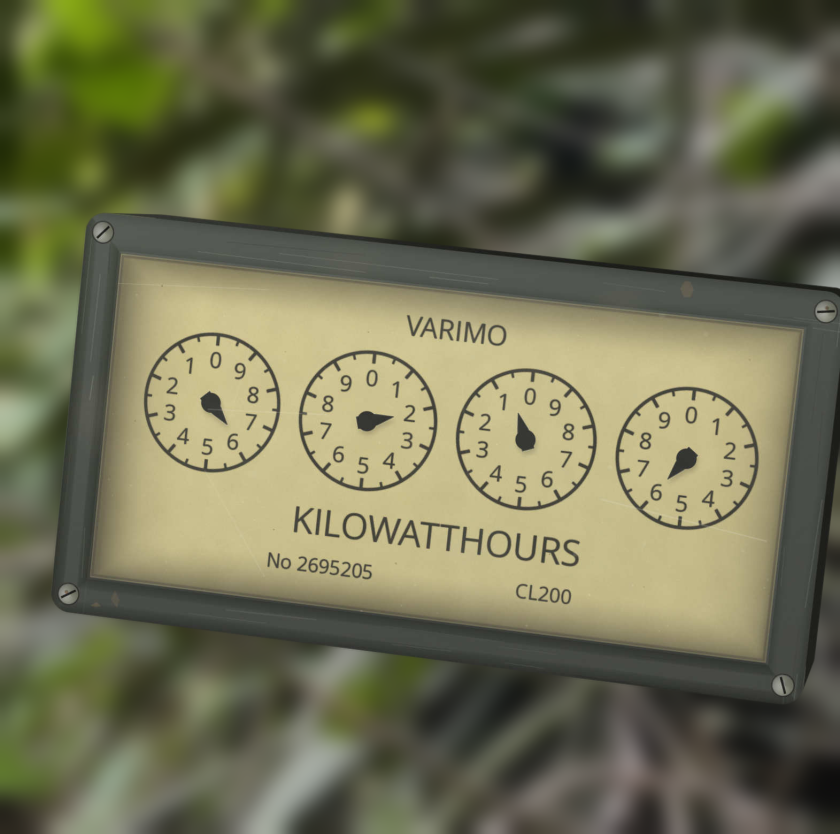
6206
